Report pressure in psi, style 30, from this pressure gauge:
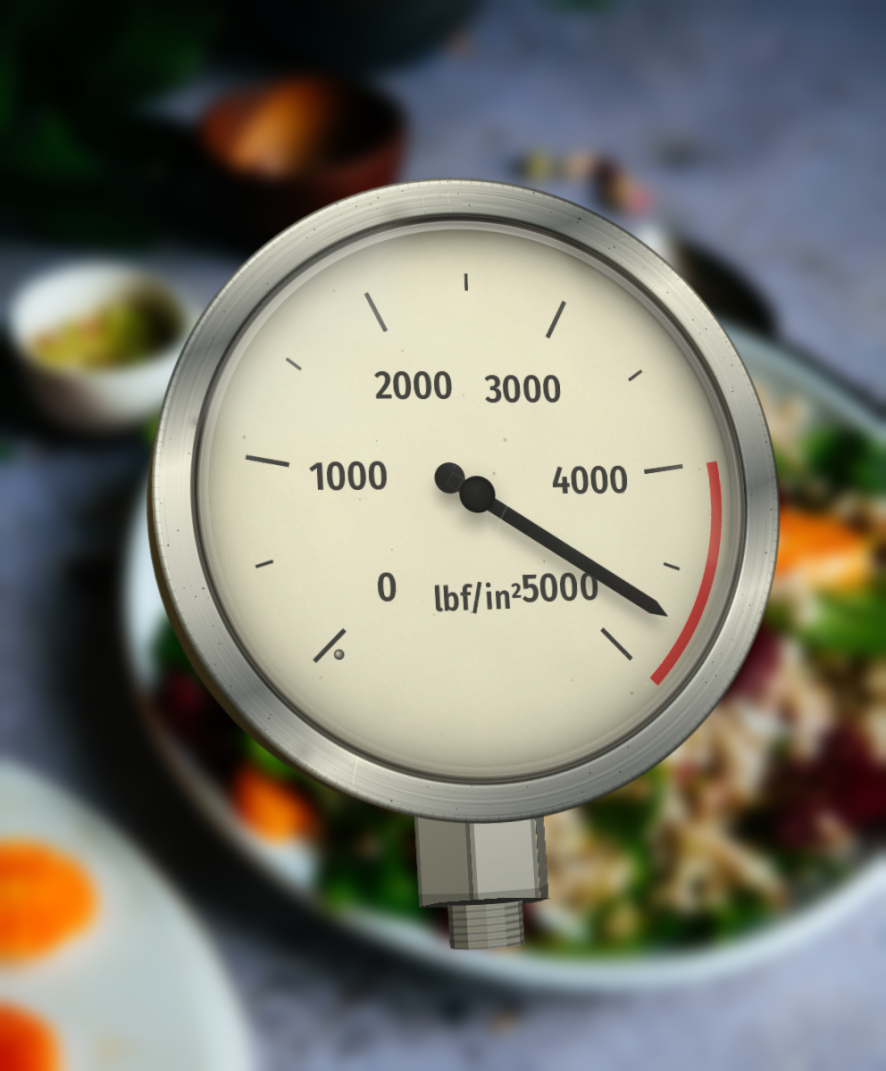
4750
